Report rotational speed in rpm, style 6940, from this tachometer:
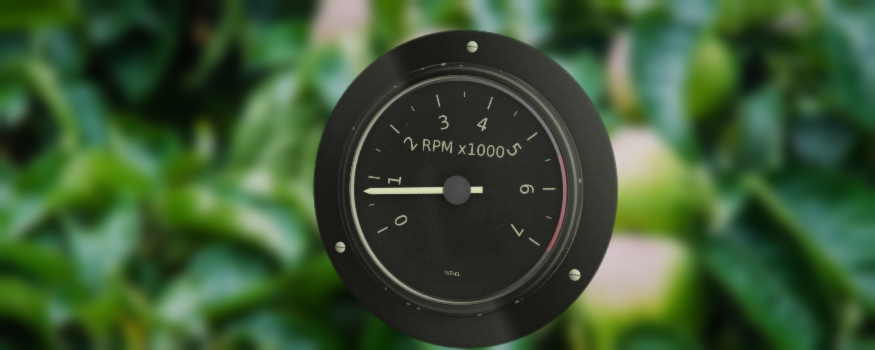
750
